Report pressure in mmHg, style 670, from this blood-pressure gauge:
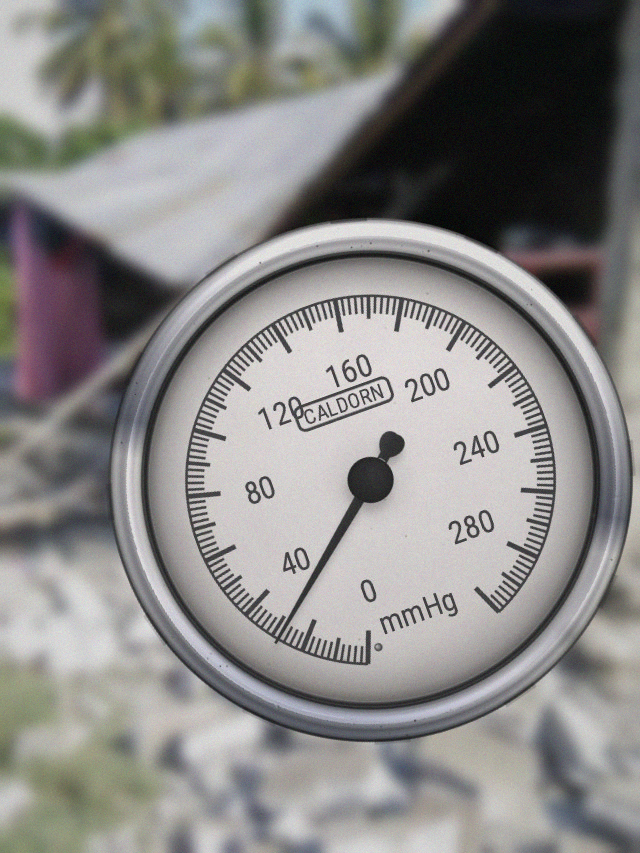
28
